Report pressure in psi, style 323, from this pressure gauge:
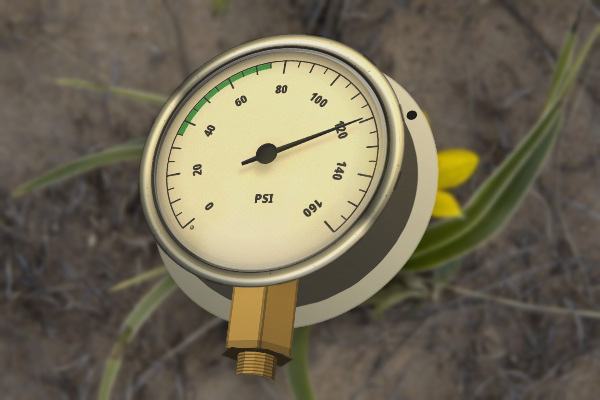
120
